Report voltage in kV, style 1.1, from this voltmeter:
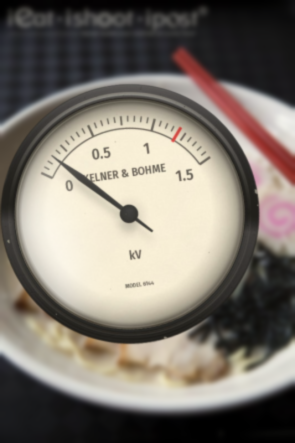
0.15
